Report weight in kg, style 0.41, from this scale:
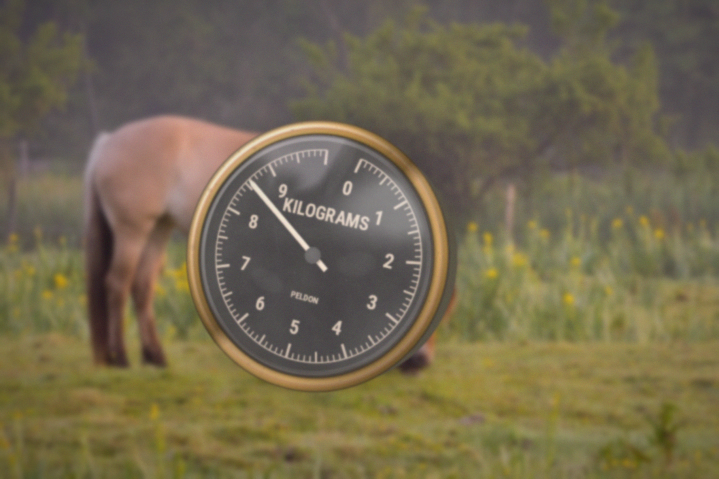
8.6
